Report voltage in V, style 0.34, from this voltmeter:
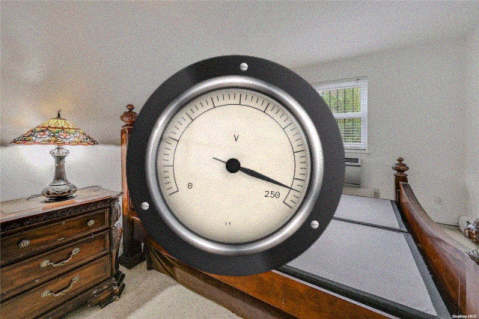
235
